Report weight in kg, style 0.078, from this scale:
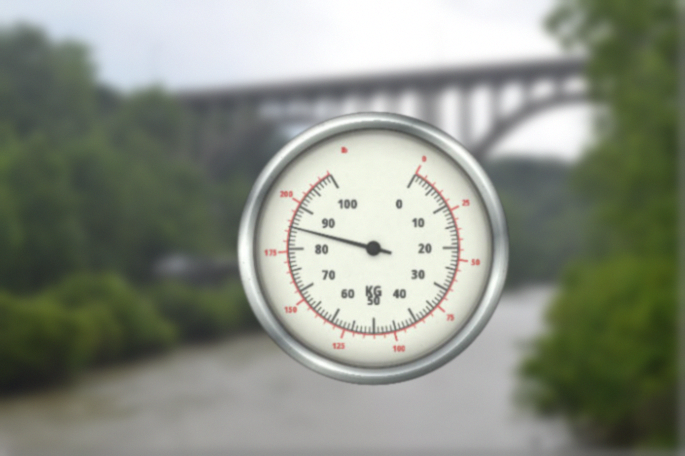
85
